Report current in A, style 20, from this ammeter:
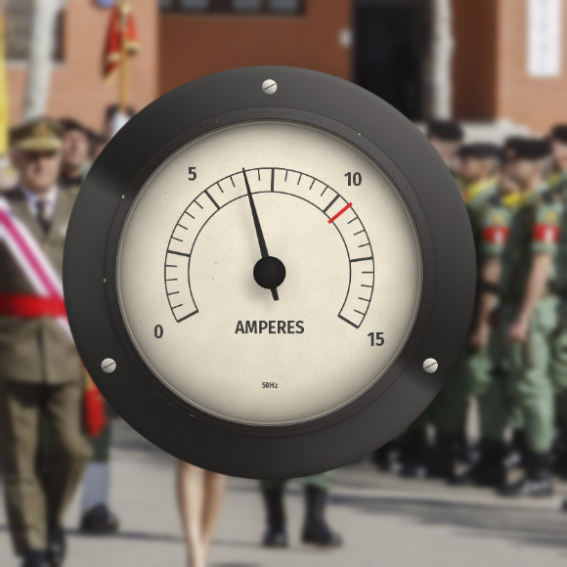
6.5
